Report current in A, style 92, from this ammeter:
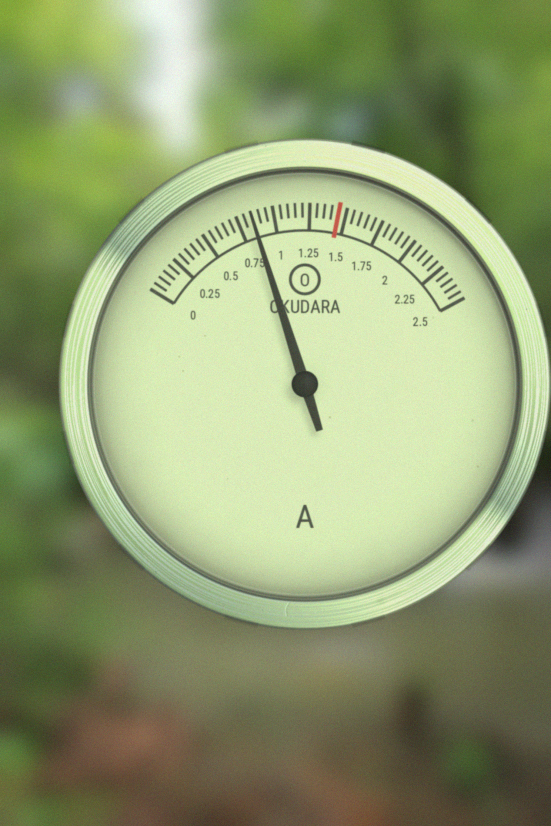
0.85
